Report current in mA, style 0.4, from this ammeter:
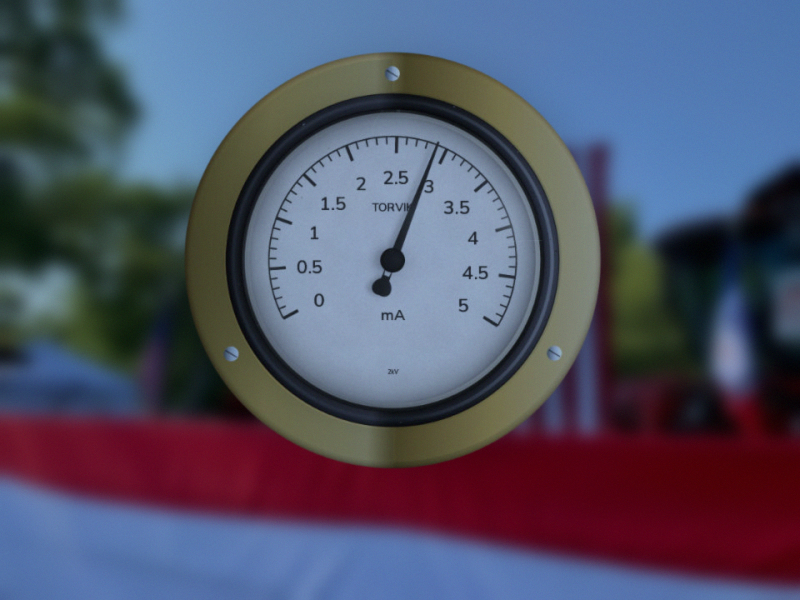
2.9
